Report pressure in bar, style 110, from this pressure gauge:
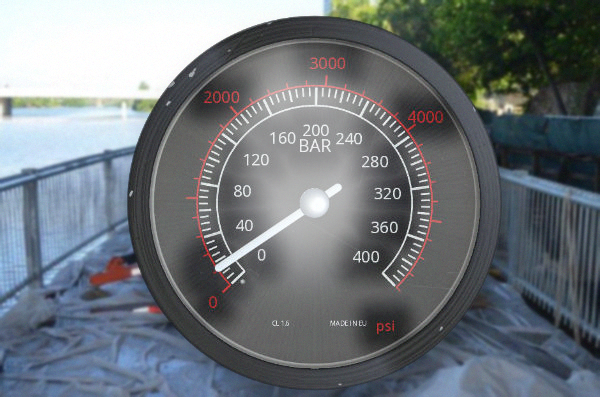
15
